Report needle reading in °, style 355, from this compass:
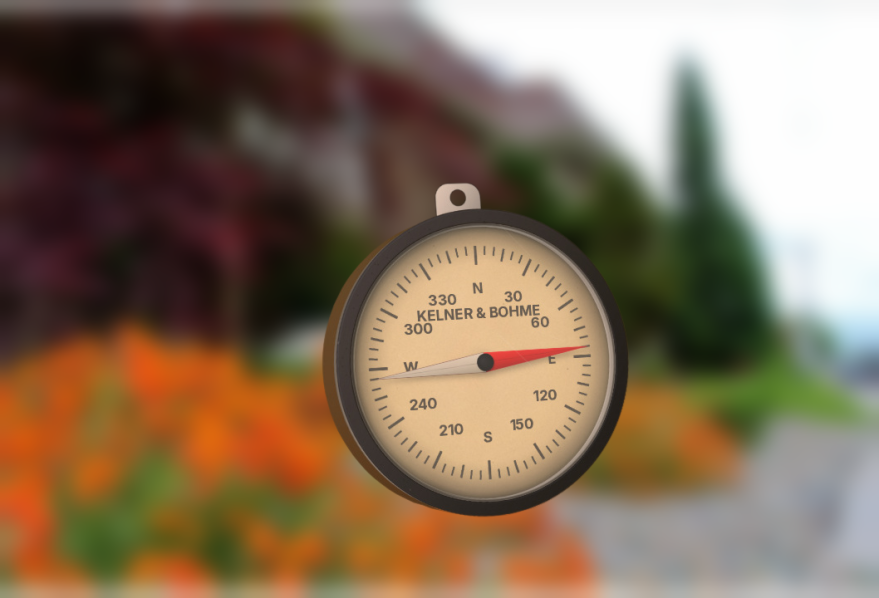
85
